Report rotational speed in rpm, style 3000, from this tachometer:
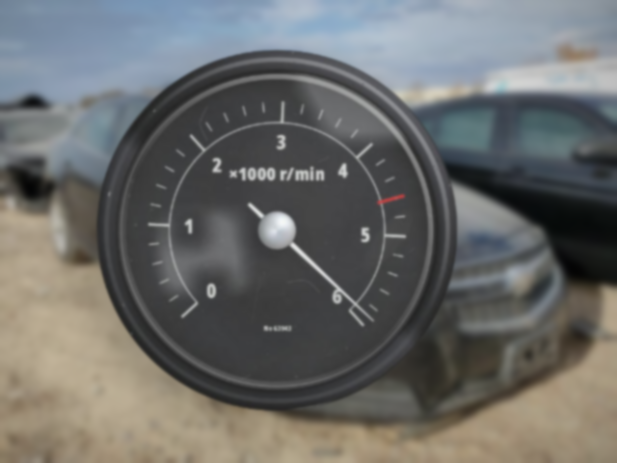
5900
